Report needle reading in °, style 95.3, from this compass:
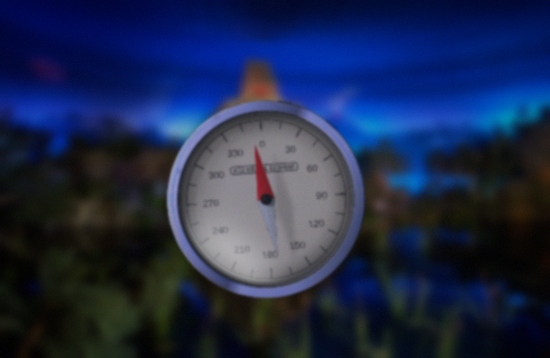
352.5
